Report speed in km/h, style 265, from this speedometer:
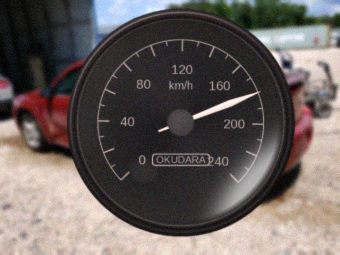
180
